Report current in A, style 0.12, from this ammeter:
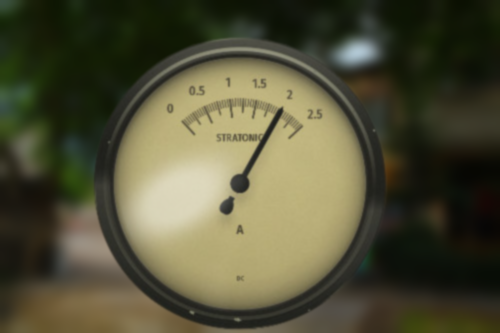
2
